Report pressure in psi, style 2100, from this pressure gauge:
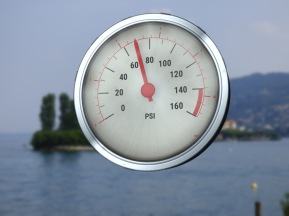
70
